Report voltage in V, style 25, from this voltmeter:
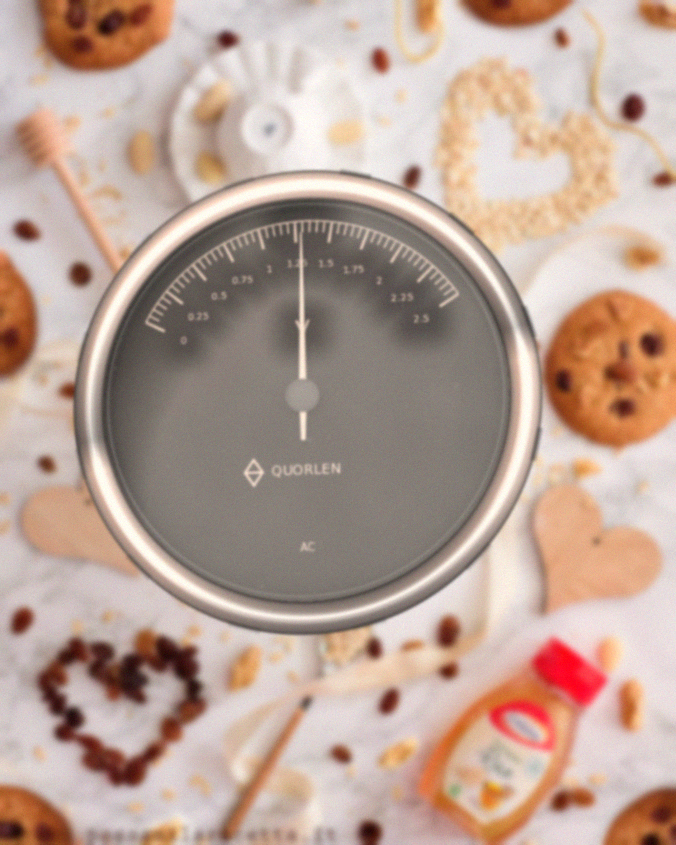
1.3
